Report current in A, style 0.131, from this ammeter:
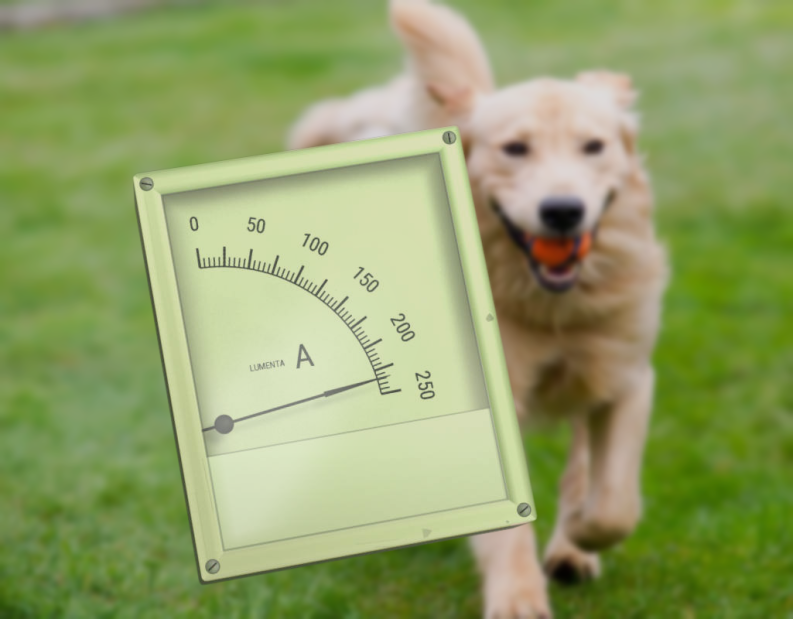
235
